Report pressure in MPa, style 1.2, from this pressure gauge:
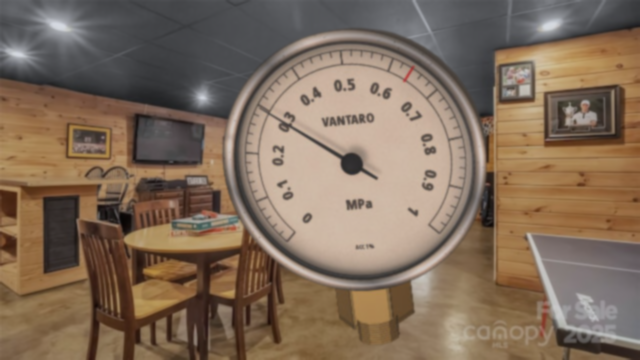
0.3
